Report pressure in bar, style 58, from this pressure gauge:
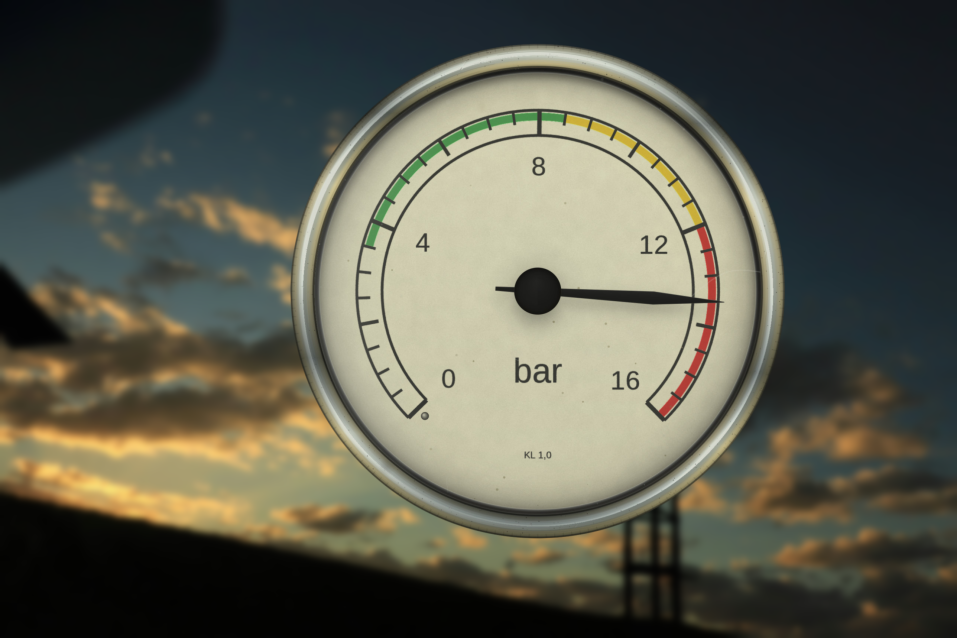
13.5
